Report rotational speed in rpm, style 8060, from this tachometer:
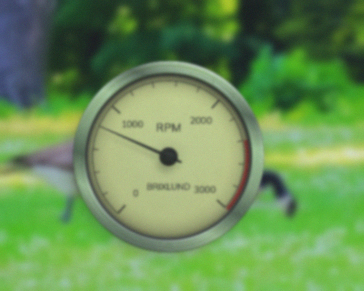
800
